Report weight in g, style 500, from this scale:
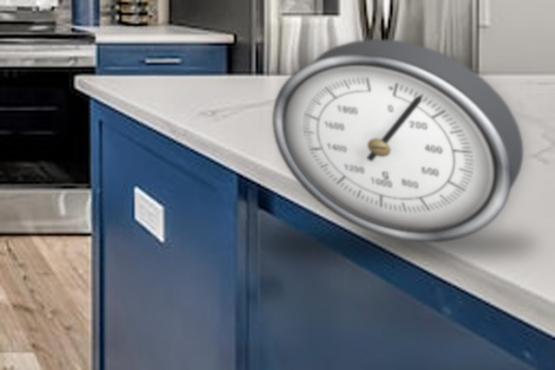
100
